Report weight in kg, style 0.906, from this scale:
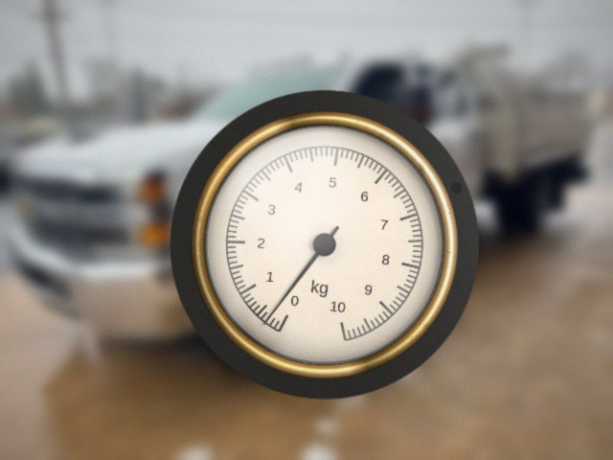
0.3
